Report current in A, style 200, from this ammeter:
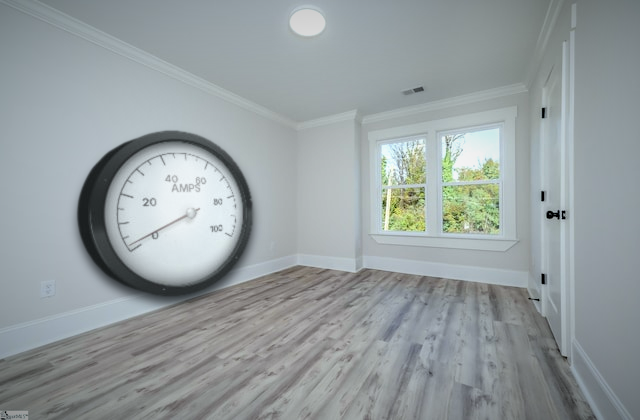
2.5
